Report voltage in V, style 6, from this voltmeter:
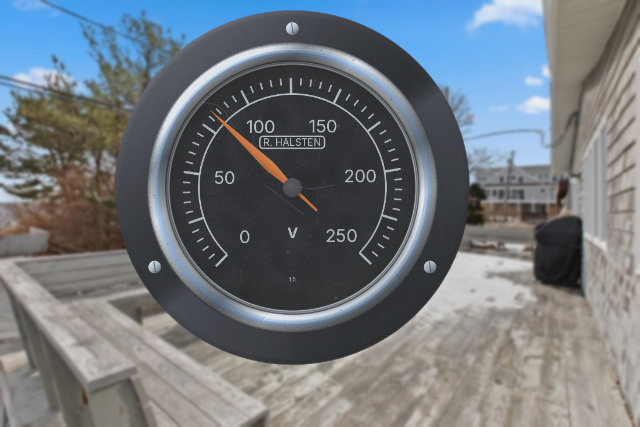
82.5
